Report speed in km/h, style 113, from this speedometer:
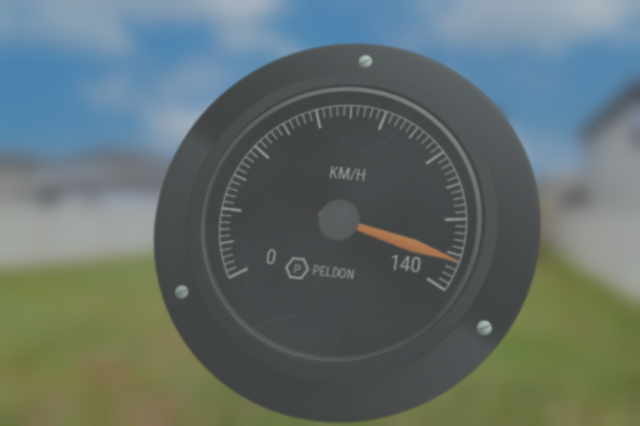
132
